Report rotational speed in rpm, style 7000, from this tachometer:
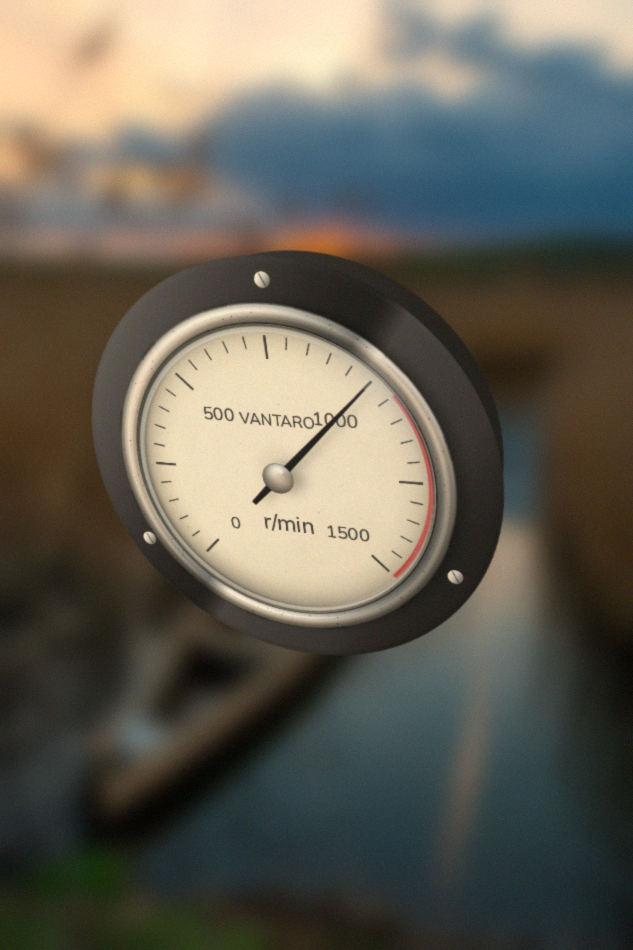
1000
